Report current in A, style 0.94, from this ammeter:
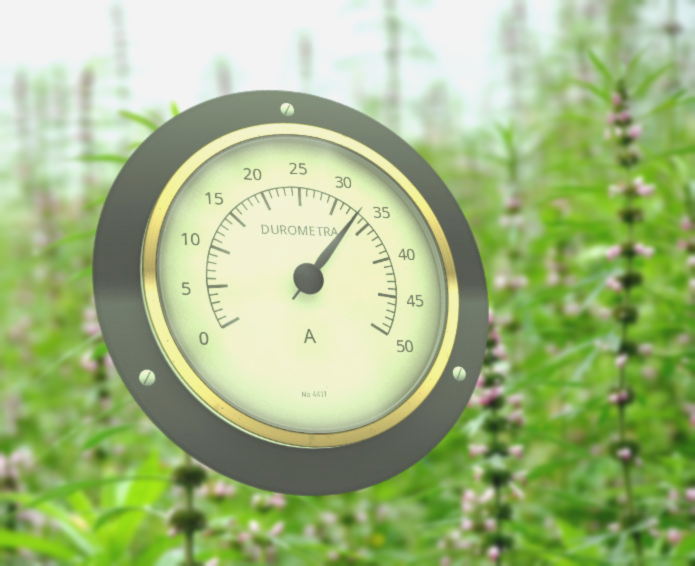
33
